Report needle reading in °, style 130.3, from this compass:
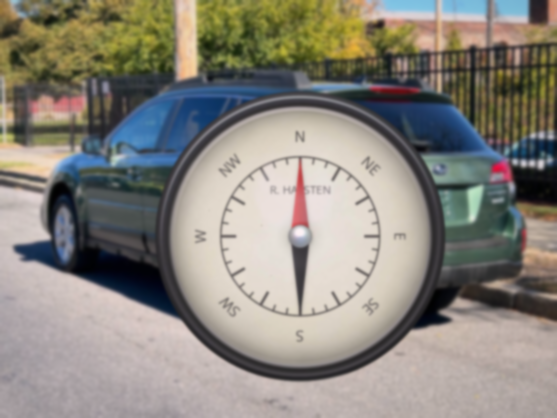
0
